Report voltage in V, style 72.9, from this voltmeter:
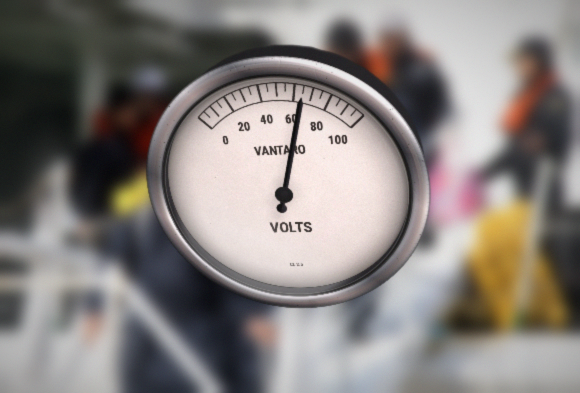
65
